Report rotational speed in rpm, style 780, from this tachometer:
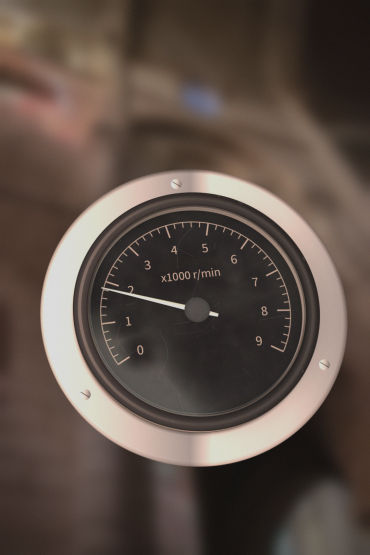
1800
